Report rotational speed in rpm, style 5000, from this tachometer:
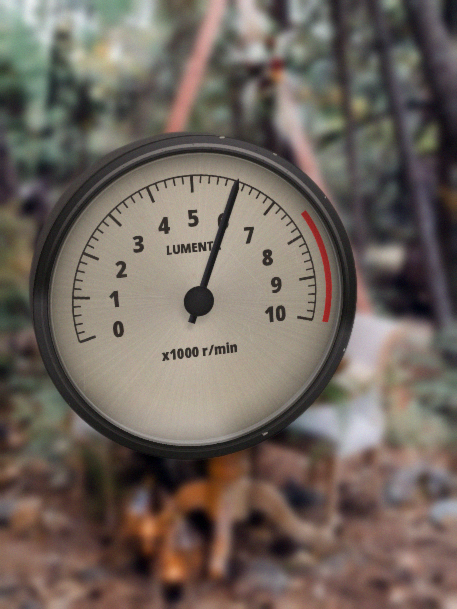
6000
